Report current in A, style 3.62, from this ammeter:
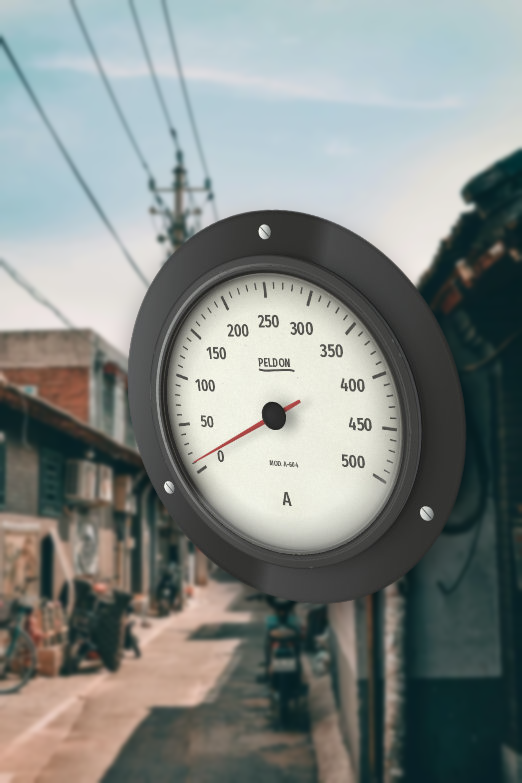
10
